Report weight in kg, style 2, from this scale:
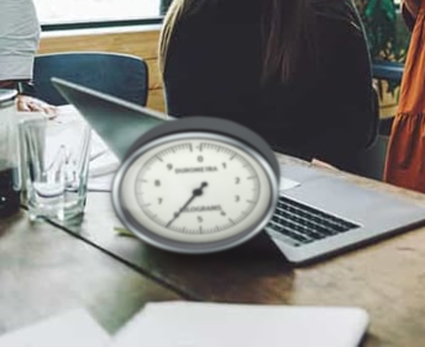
6
